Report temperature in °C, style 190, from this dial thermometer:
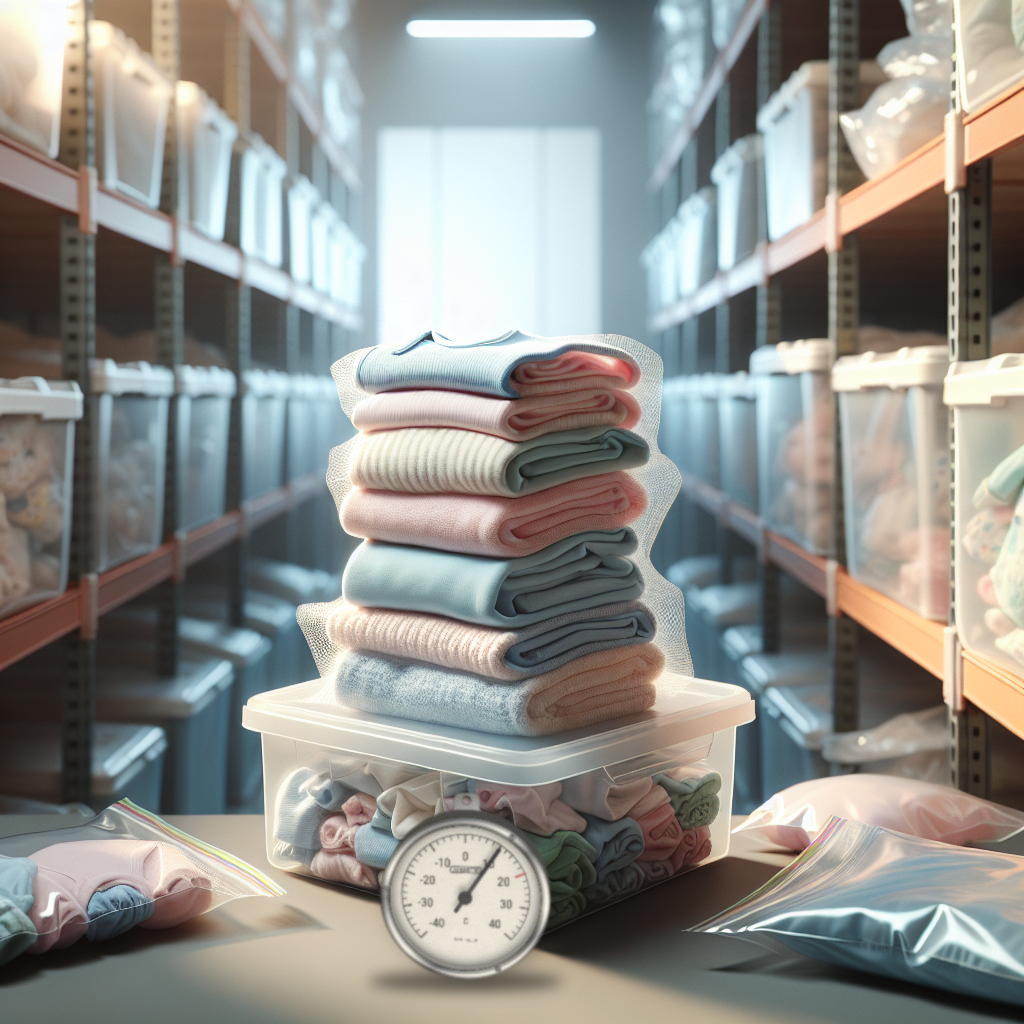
10
